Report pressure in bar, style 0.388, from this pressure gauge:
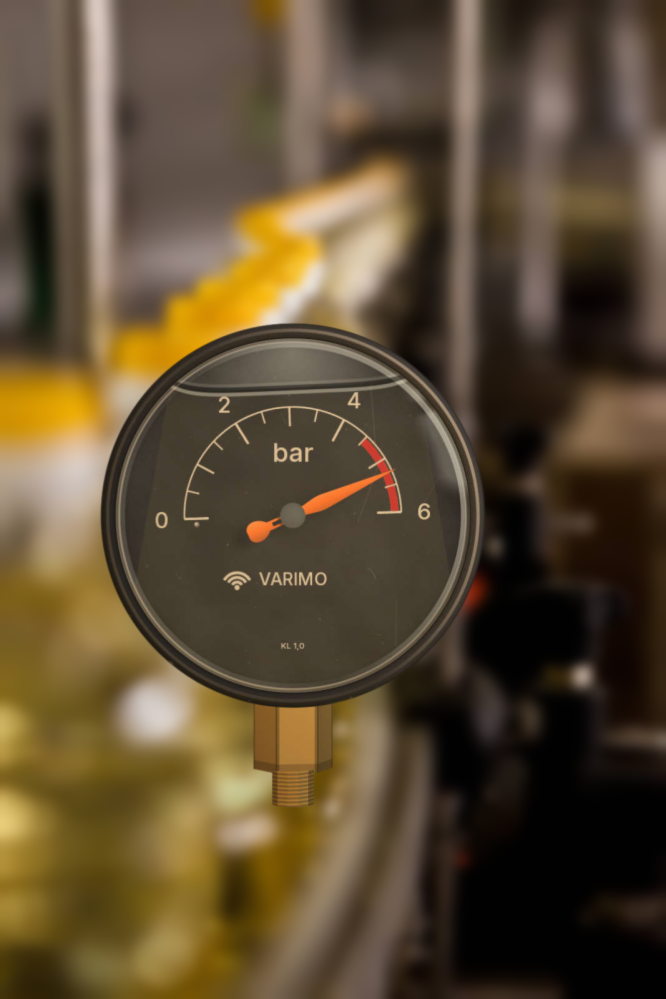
5.25
